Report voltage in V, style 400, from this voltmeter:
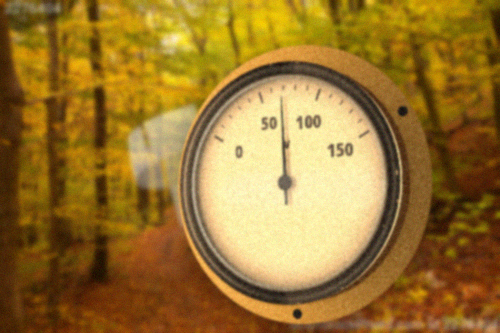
70
